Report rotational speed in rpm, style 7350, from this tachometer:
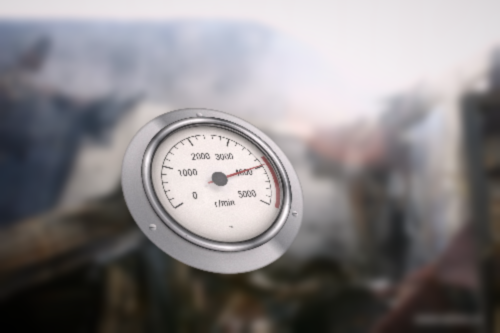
4000
